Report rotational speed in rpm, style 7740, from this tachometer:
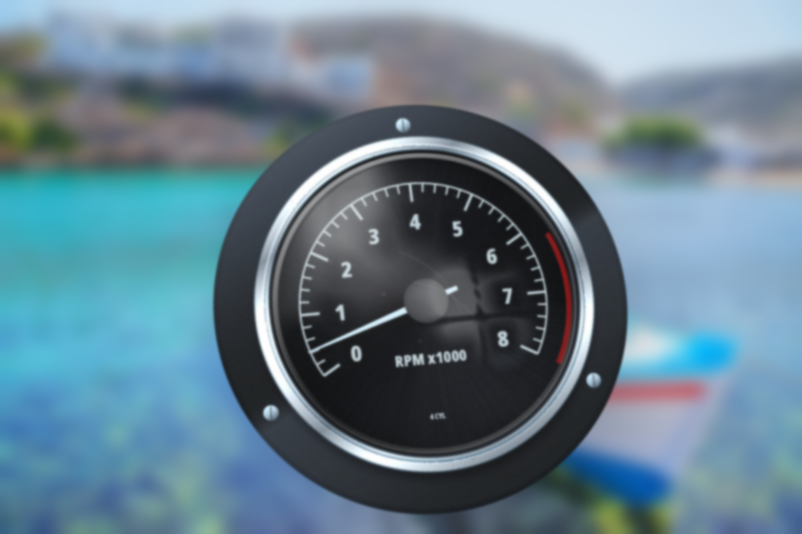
400
